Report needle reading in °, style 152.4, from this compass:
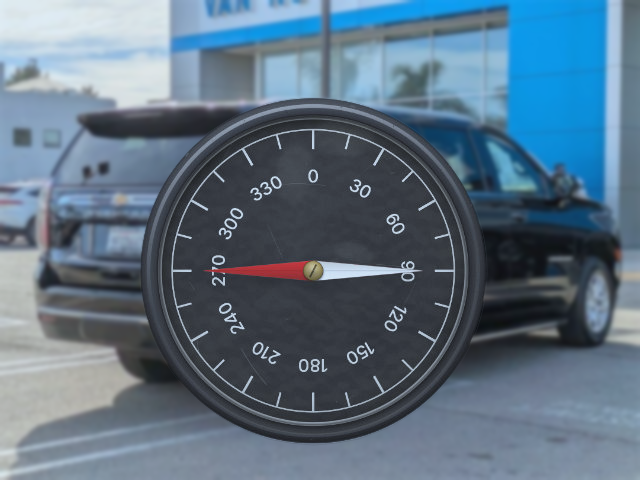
270
